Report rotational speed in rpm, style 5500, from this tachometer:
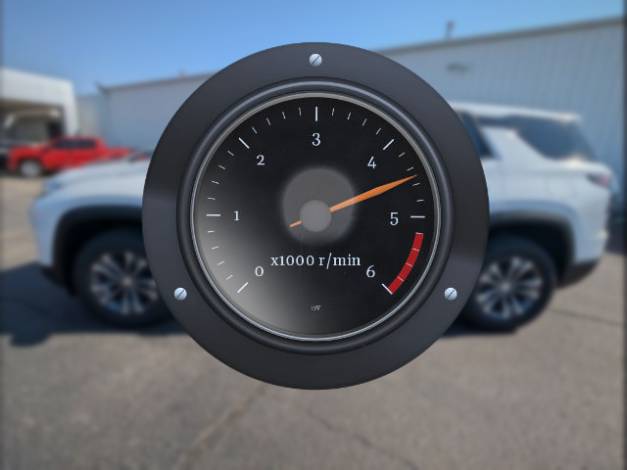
4500
